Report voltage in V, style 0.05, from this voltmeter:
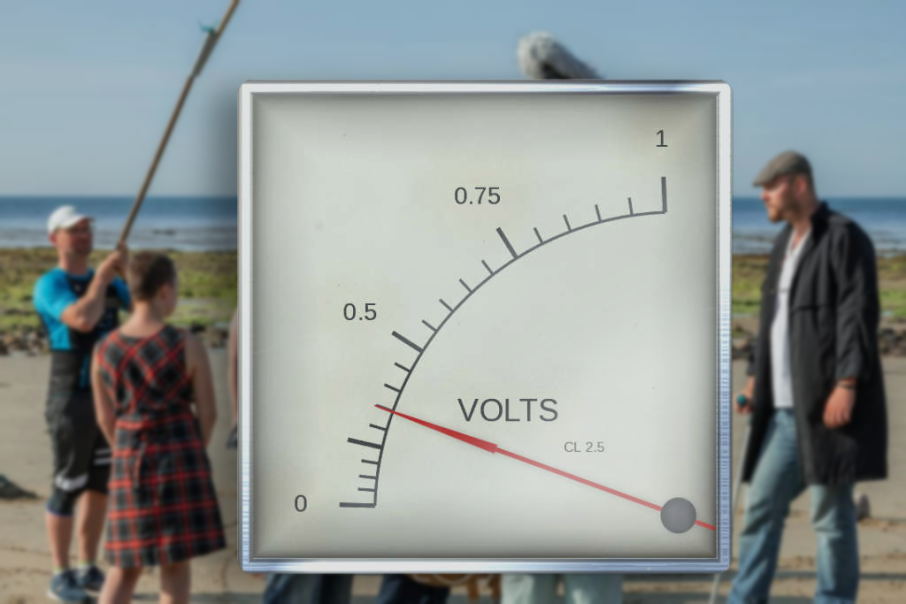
0.35
